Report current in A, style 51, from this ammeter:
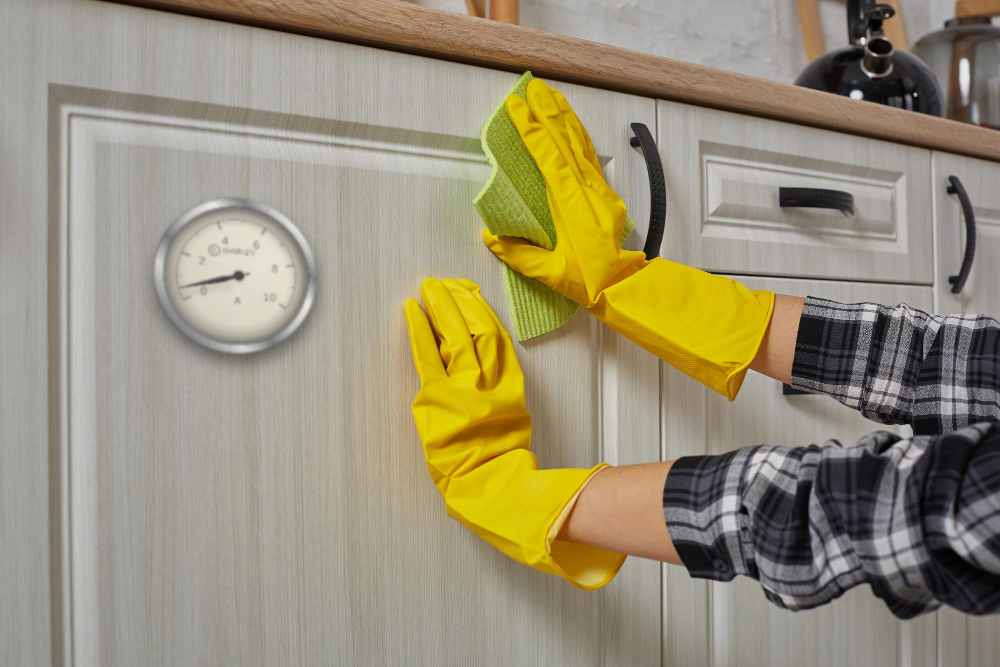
0.5
